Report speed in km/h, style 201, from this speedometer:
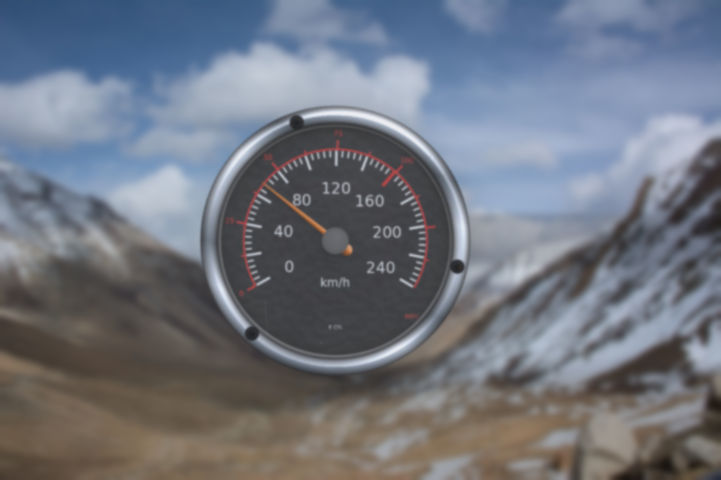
68
